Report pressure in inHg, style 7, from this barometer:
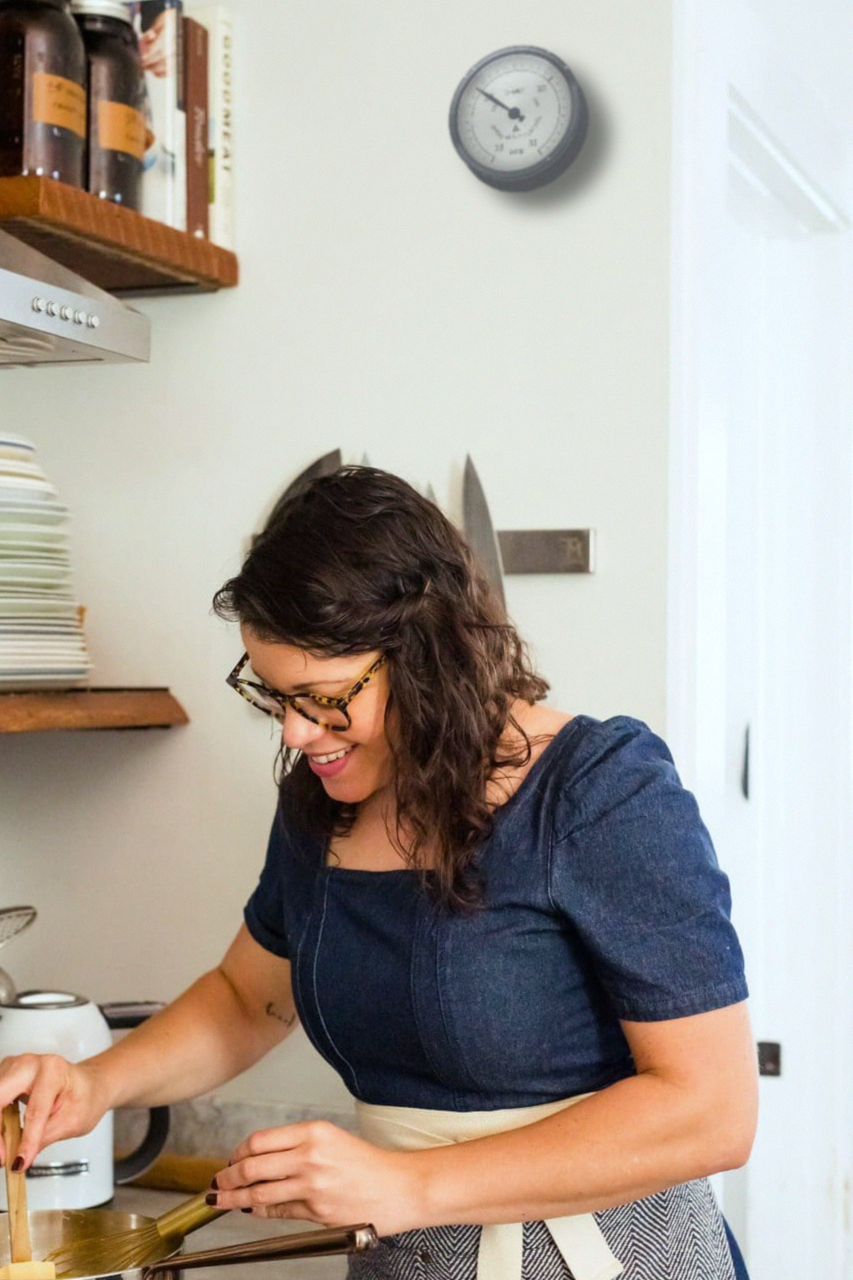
29
